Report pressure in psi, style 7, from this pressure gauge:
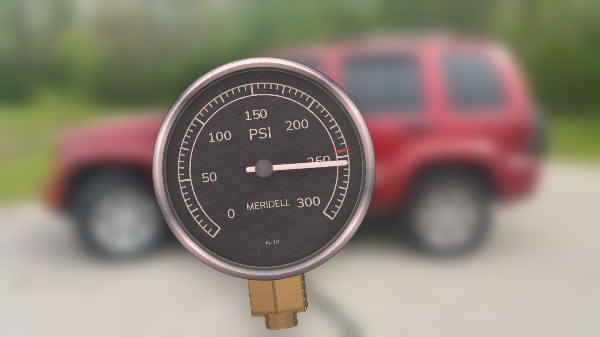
255
